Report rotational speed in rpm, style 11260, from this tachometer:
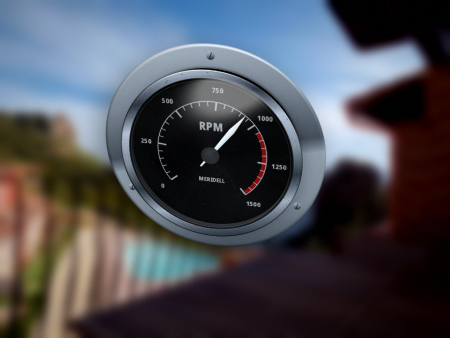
925
